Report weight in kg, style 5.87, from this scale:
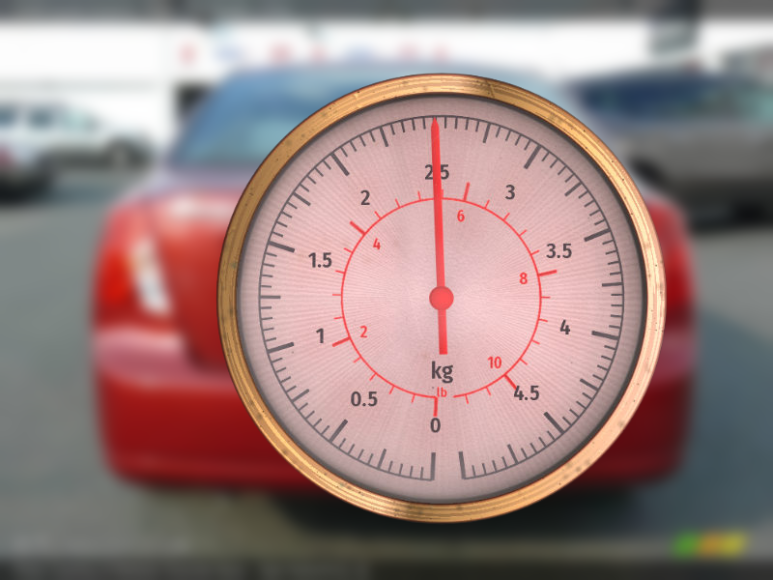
2.5
